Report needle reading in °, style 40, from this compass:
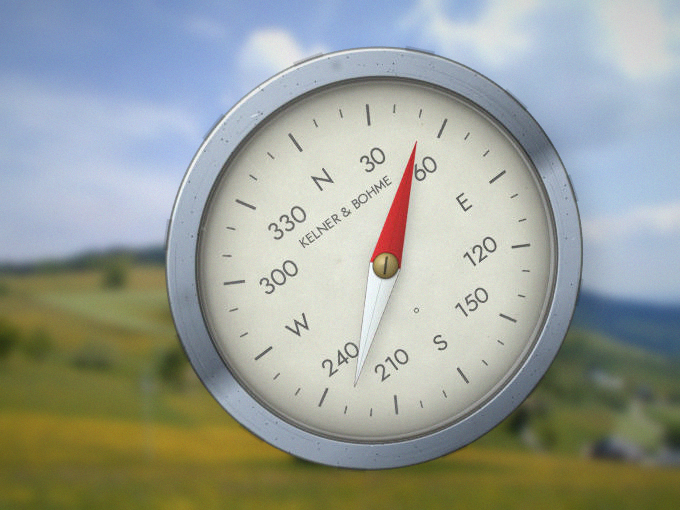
50
